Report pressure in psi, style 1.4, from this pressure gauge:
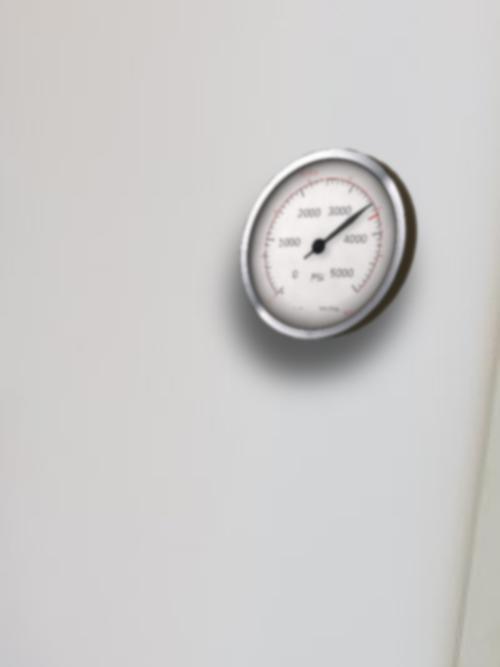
3500
